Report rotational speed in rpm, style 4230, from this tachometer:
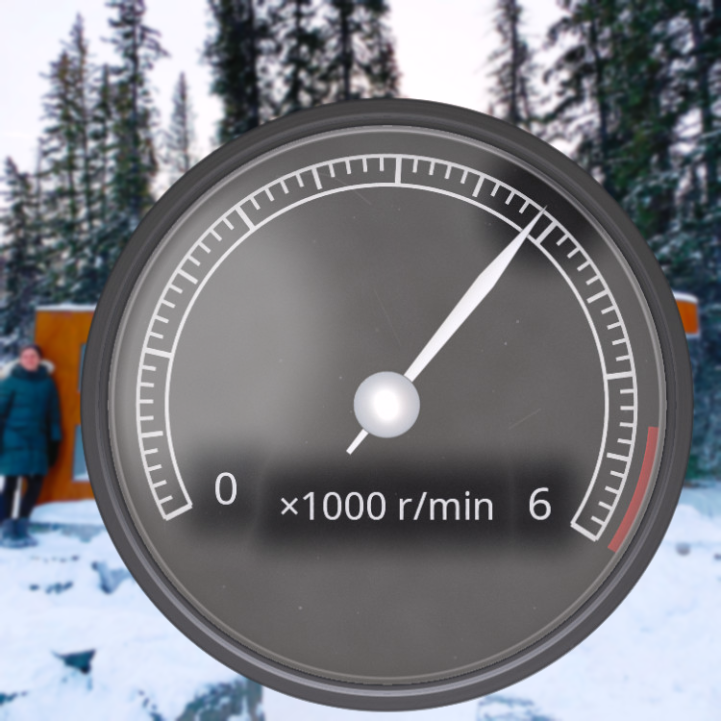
3900
